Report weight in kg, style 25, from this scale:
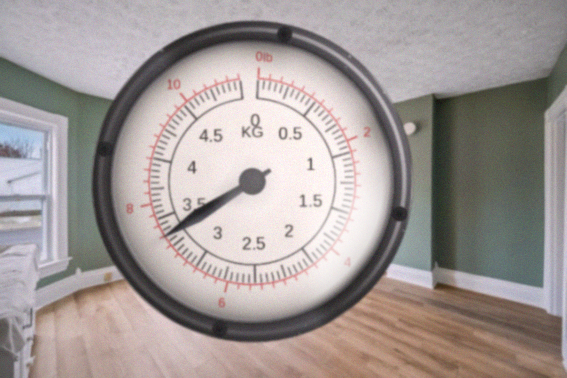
3.35
